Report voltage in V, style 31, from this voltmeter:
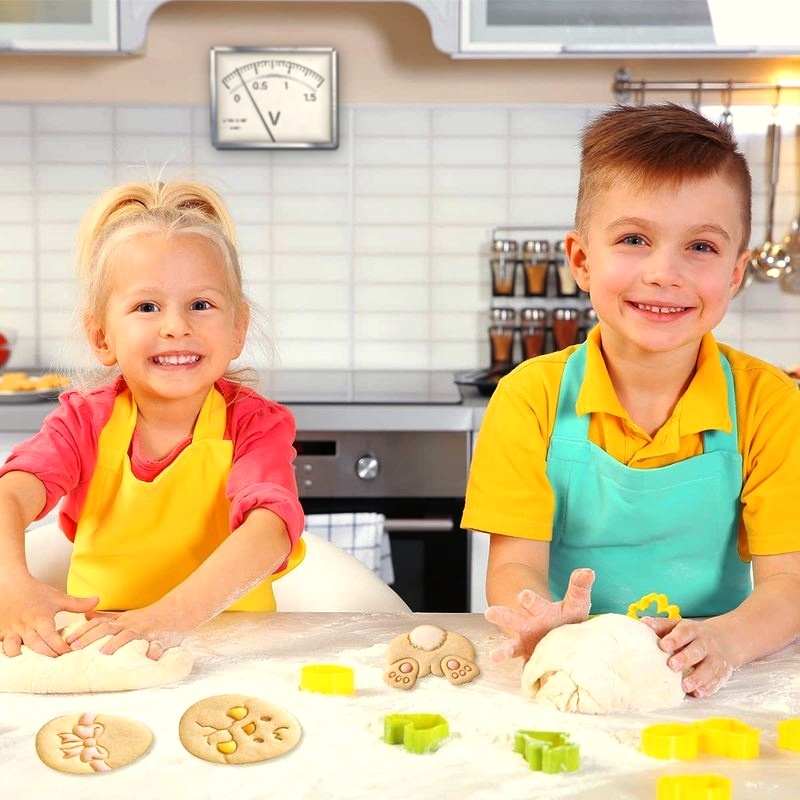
0.25
